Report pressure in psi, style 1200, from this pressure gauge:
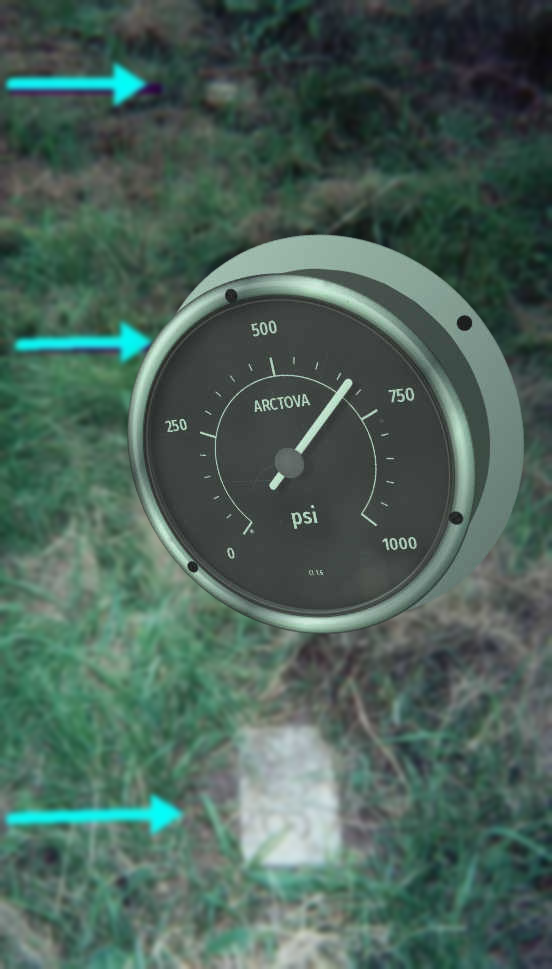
675
